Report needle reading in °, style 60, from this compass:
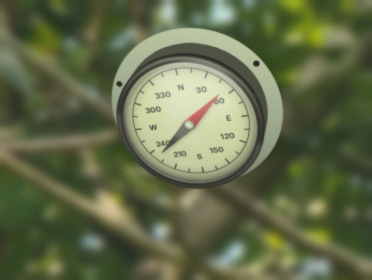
52.5
